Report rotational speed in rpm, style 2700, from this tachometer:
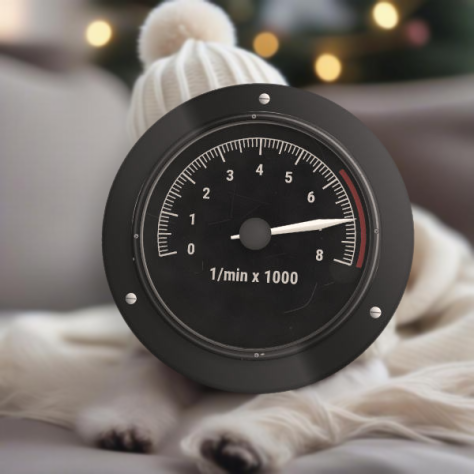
7000
